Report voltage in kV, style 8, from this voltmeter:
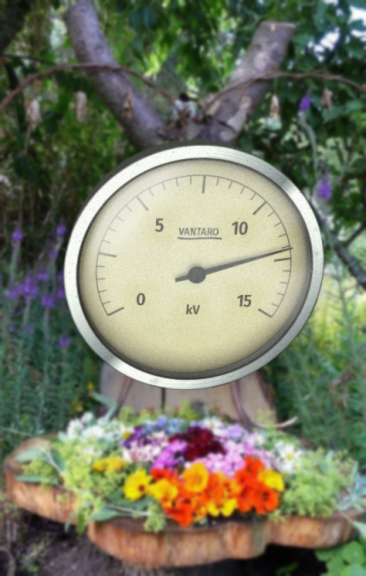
12
